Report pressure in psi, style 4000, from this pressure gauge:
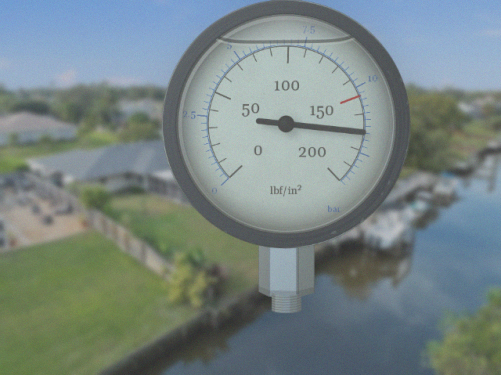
170
